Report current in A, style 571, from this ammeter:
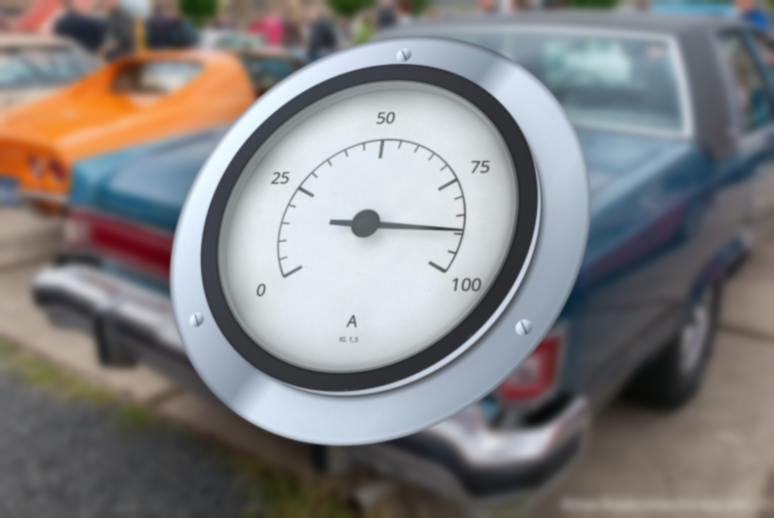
90
